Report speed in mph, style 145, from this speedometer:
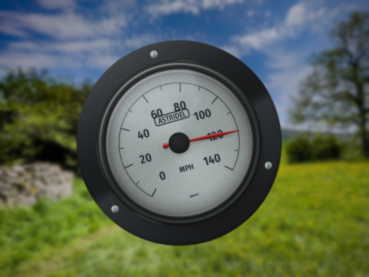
120
